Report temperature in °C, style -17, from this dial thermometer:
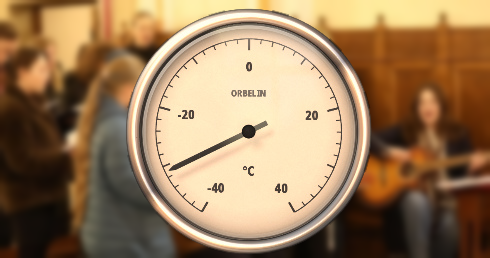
-31
